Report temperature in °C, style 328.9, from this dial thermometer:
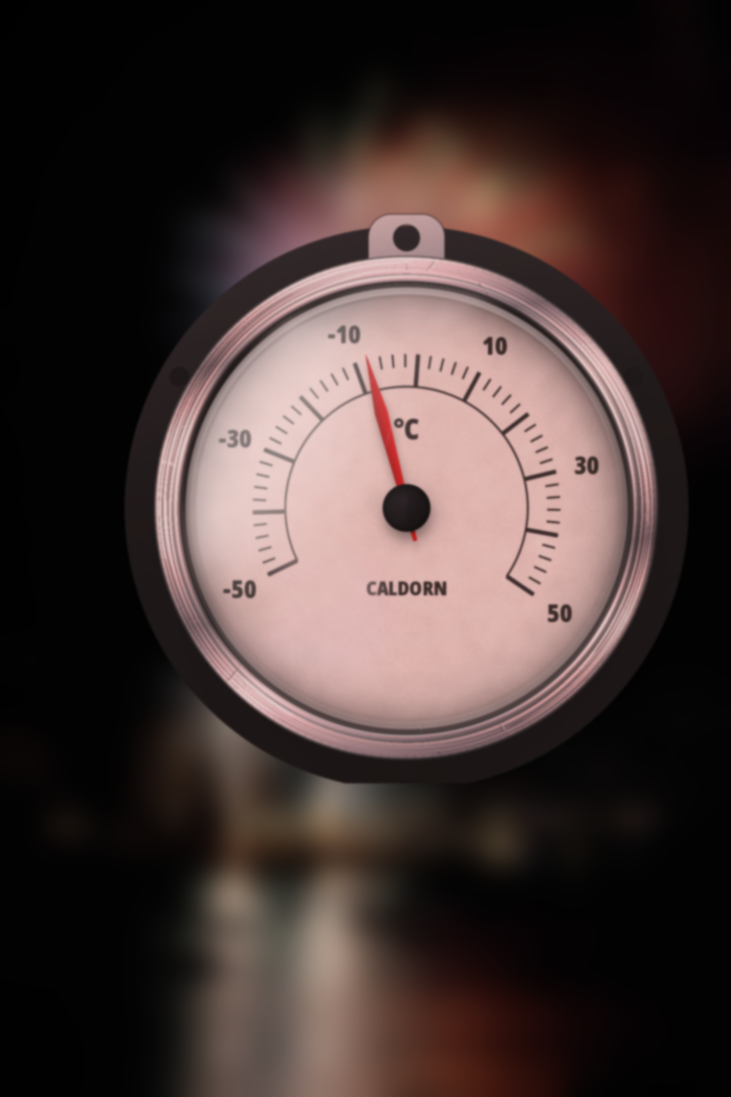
-8
